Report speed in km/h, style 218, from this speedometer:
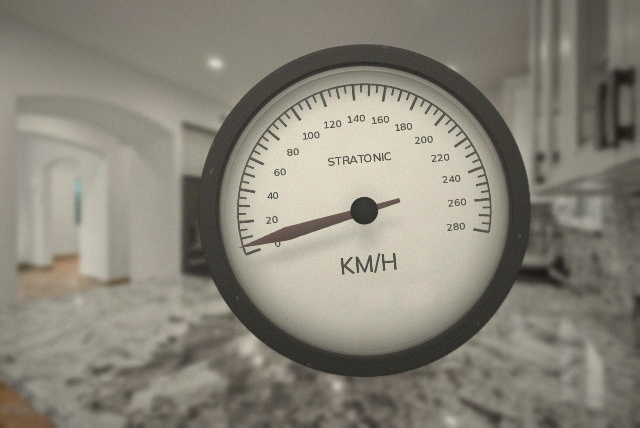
5
